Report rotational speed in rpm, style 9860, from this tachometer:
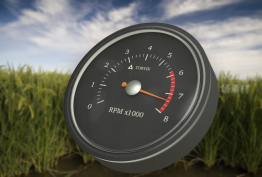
7400
